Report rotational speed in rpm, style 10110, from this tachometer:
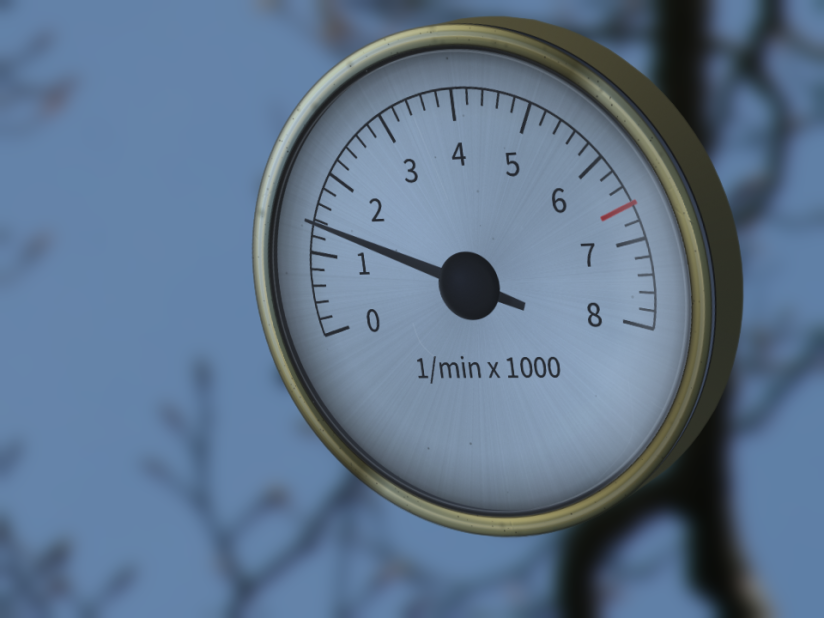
1400
